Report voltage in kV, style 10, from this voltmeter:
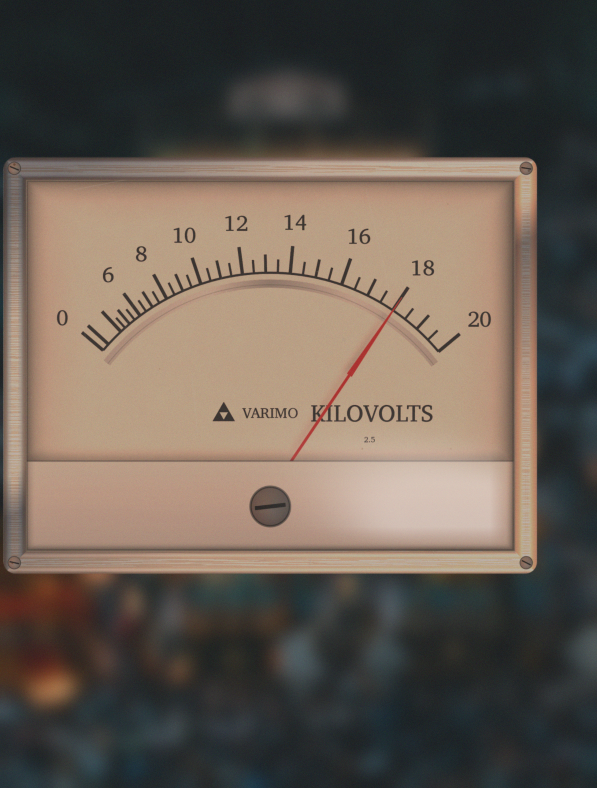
18
